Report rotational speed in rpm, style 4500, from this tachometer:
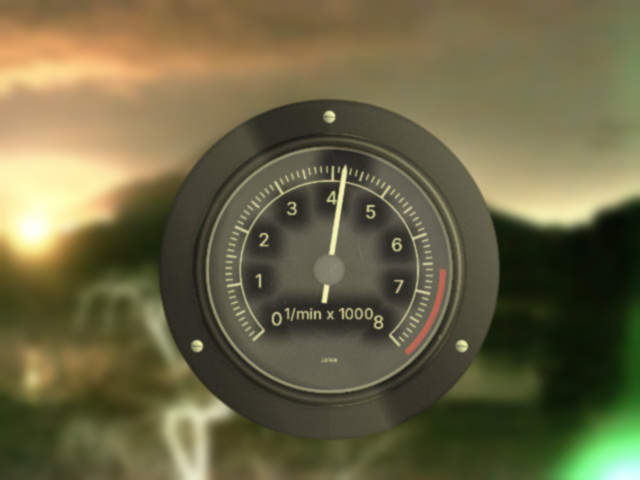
4200
